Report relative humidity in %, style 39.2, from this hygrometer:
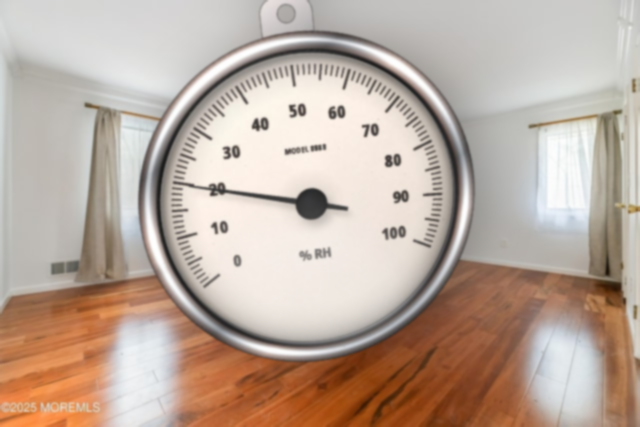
20
